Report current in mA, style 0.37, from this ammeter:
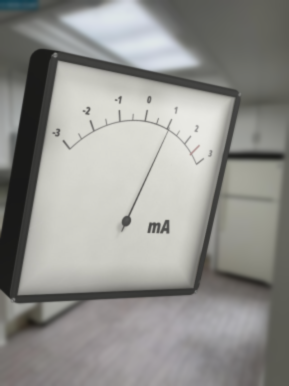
1
